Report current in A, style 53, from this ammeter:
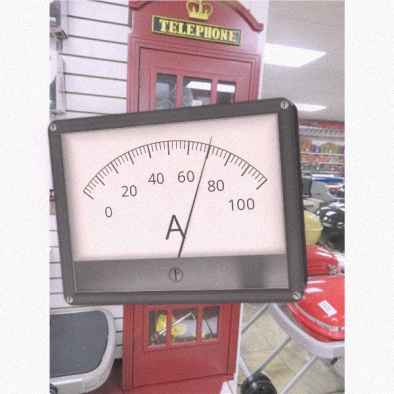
70
